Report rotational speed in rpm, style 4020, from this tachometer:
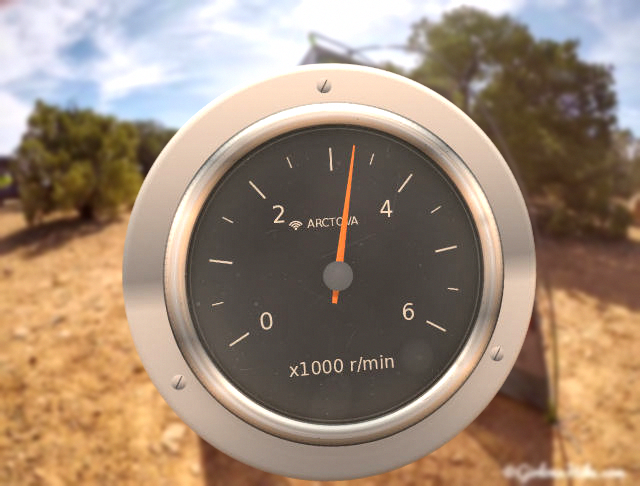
3250
